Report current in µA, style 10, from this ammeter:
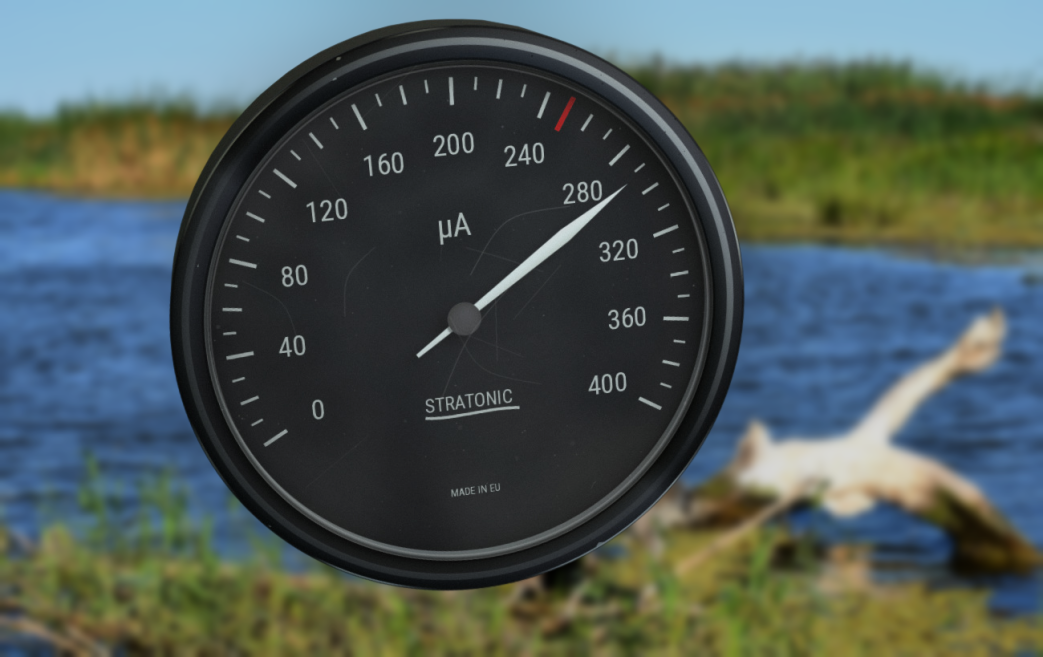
290
